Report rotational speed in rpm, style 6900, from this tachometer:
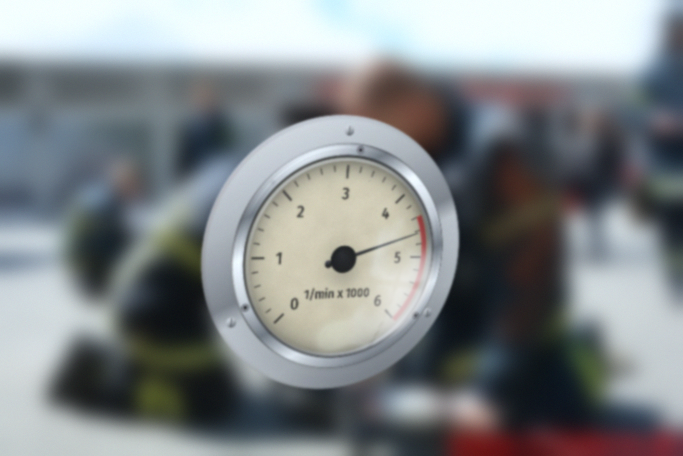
4600
